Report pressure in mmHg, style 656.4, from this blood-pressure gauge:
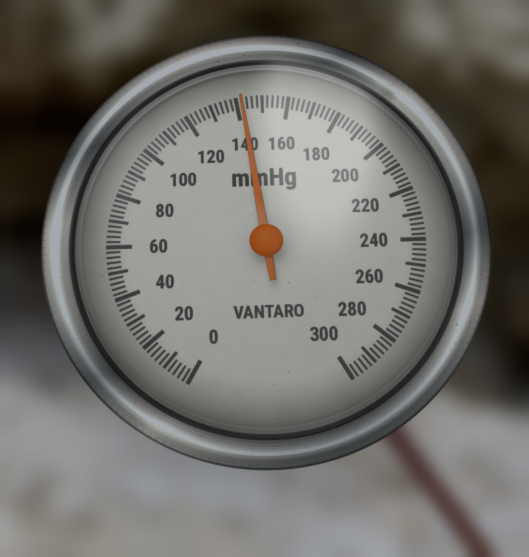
142
